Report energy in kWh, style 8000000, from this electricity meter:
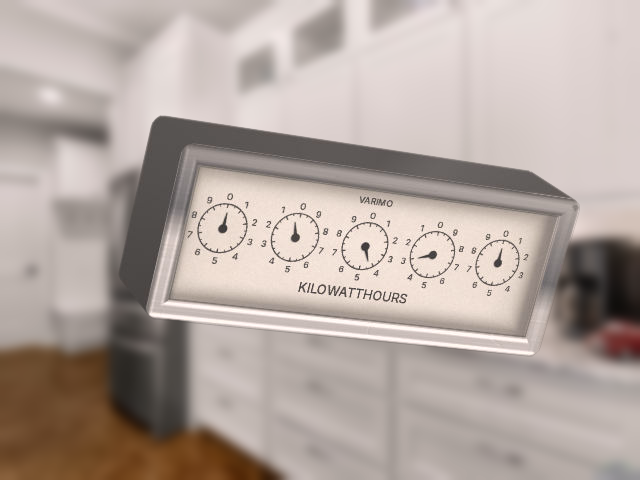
430
